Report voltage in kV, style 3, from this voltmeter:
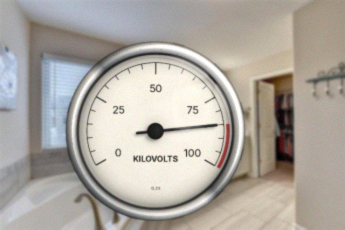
85
